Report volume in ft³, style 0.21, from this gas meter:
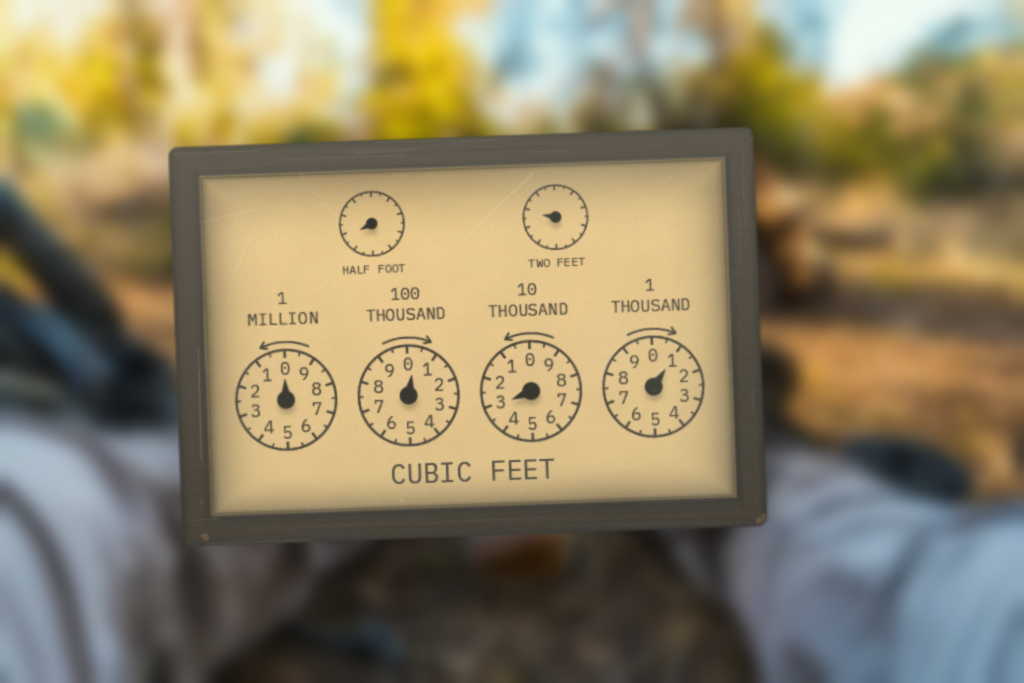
3100
